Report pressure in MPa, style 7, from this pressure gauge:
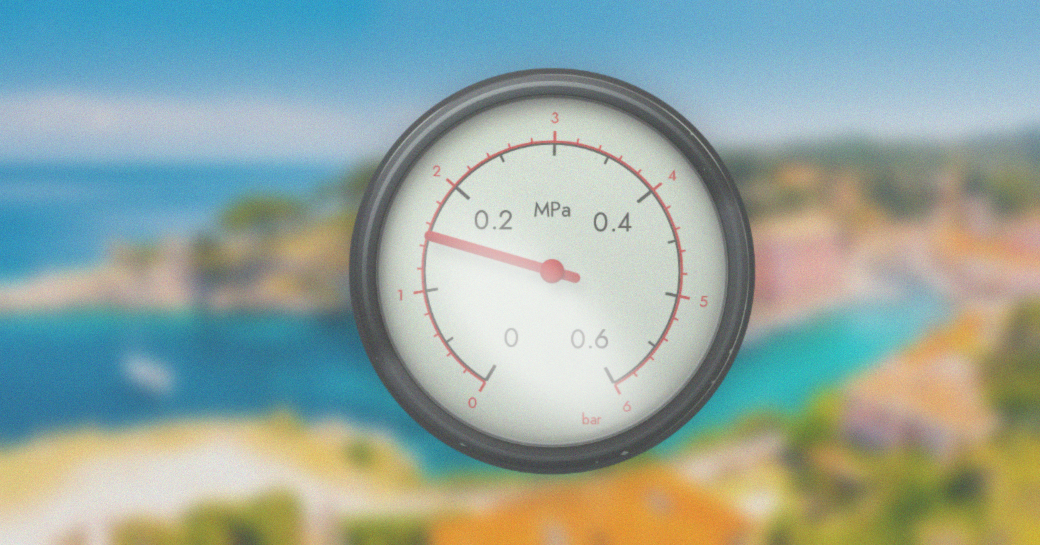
0.15
